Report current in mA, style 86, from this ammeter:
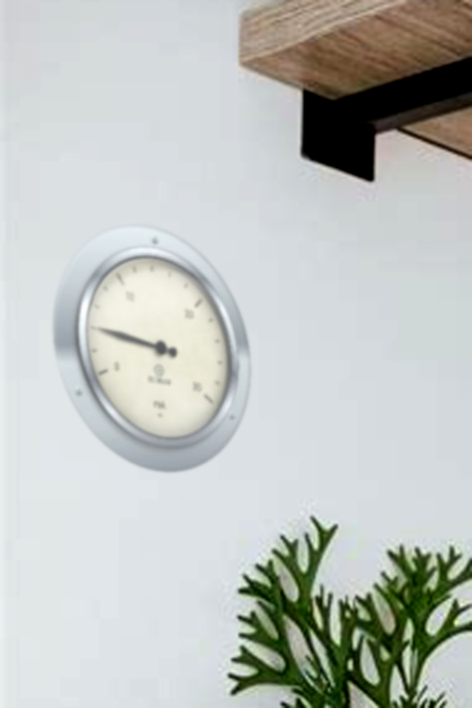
4
